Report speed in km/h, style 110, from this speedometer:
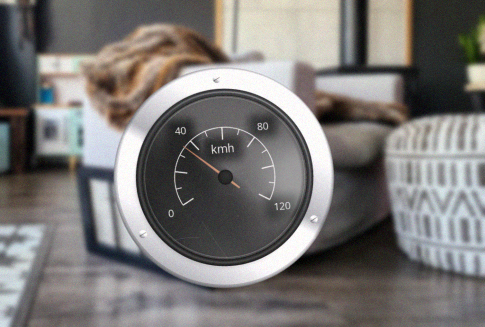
35
